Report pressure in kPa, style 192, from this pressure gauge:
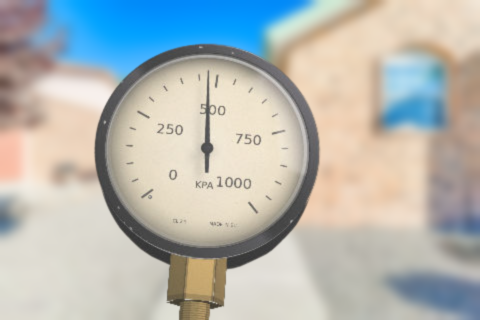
475
